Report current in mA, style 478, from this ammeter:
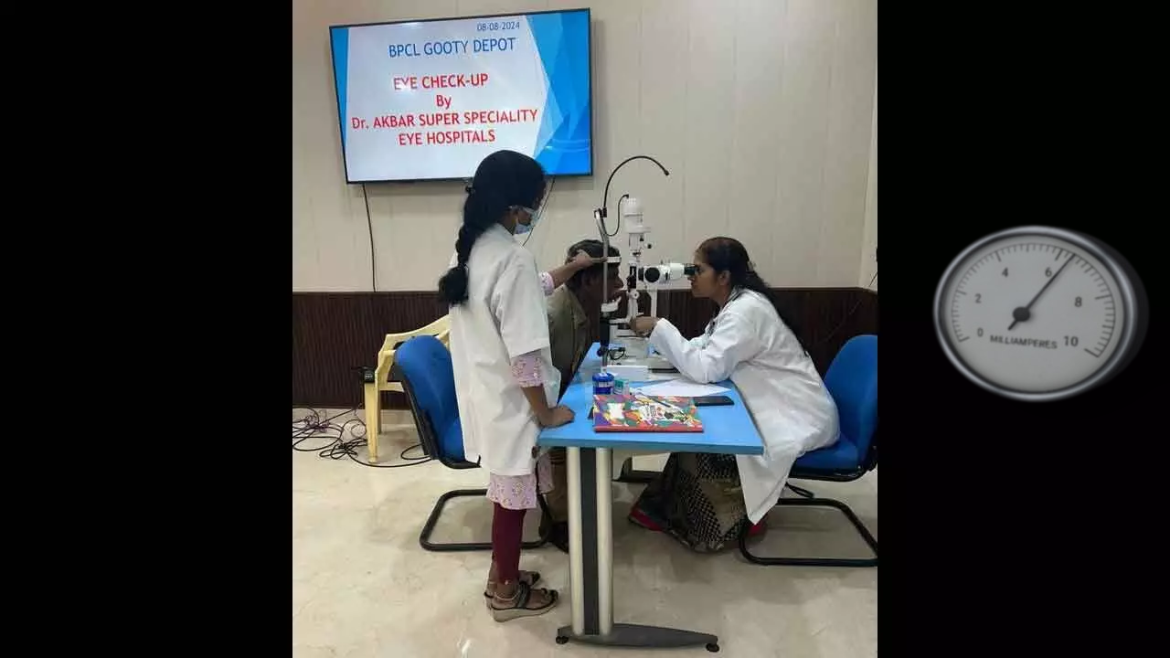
6.4
